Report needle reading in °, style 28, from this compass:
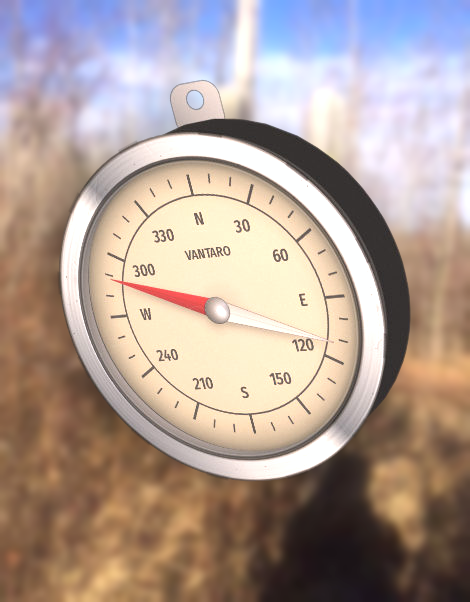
290
